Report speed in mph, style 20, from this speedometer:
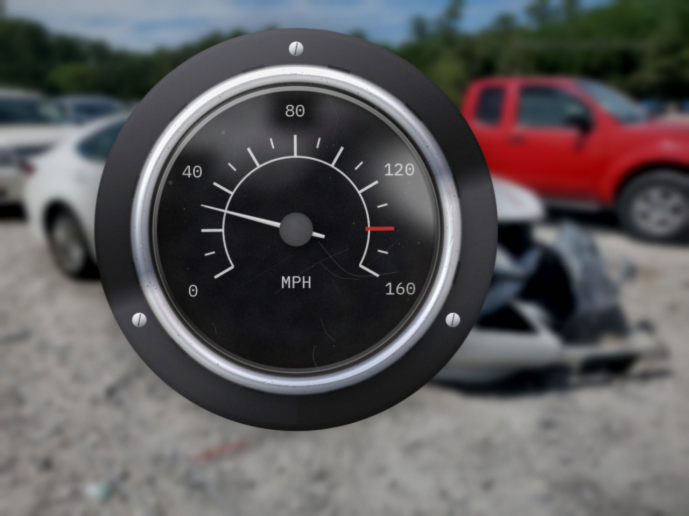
30
